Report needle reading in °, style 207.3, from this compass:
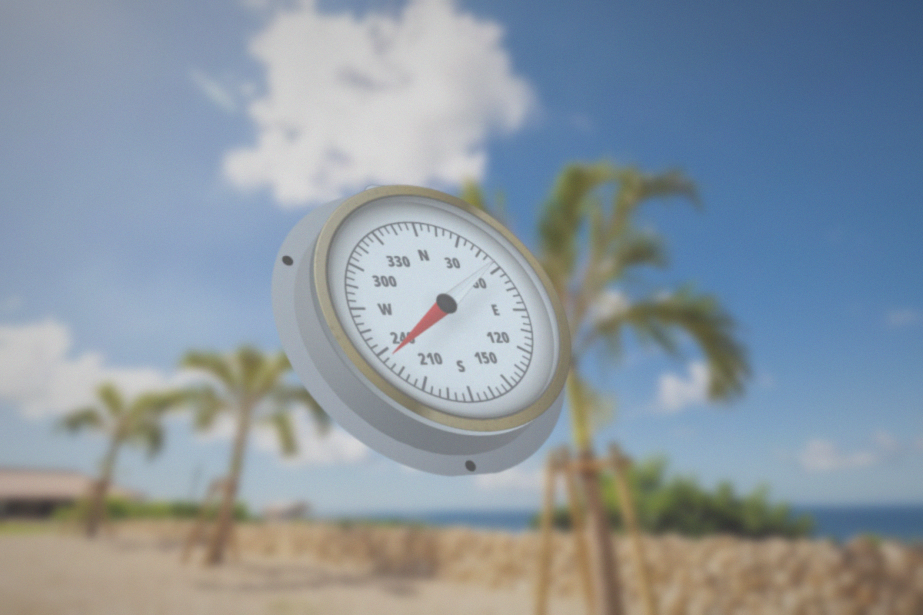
235
